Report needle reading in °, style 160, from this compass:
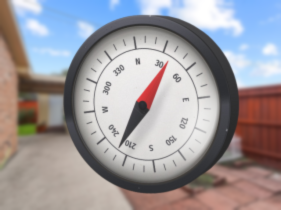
40
